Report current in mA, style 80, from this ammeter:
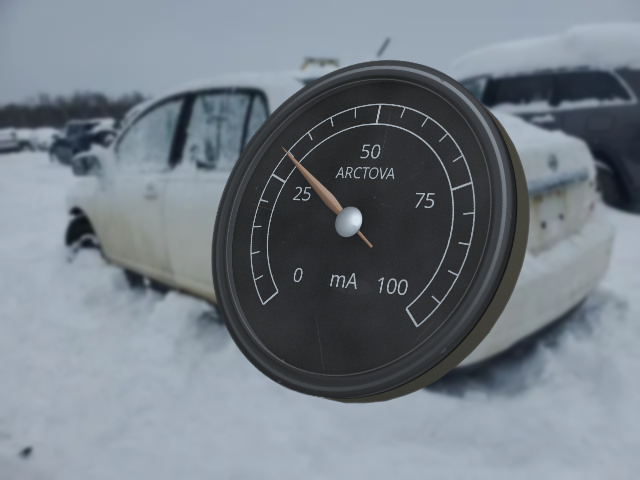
30
